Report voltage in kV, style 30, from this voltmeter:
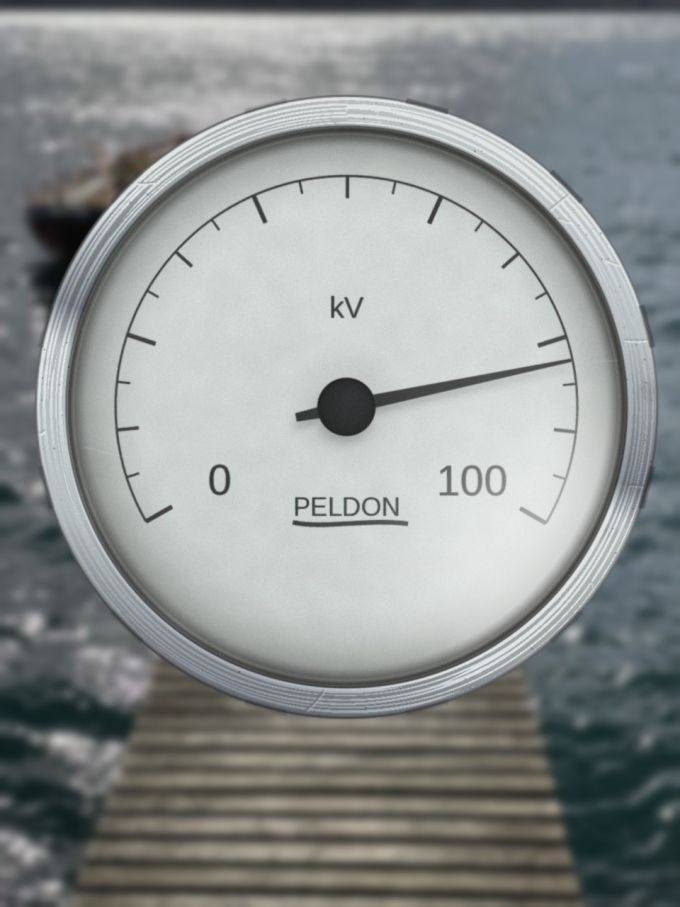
82.5
